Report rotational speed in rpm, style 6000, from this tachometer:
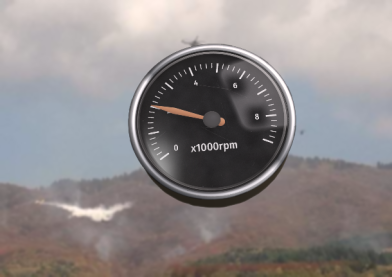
2000
